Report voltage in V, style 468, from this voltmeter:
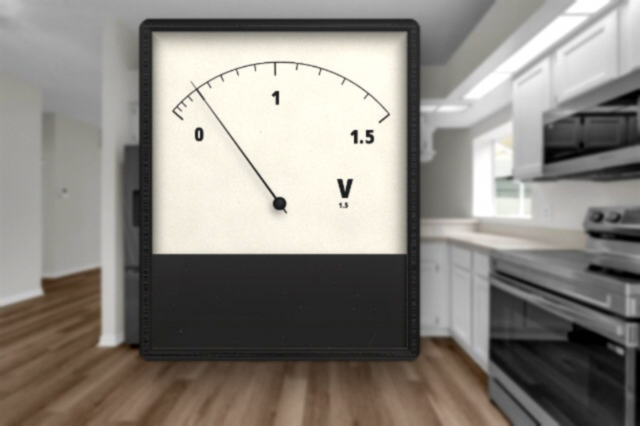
0.5
